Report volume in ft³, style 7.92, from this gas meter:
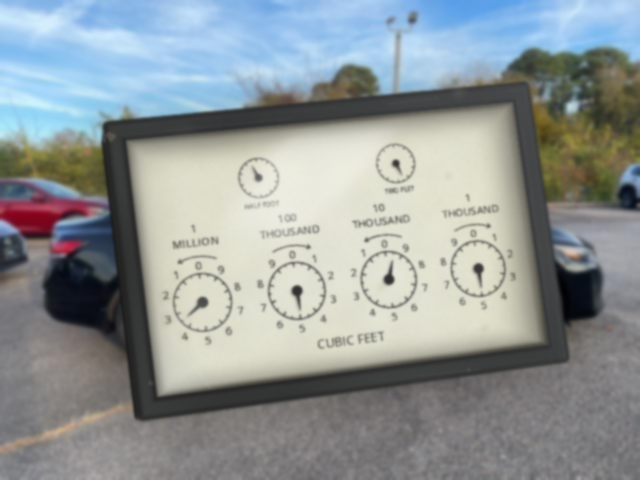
349500
